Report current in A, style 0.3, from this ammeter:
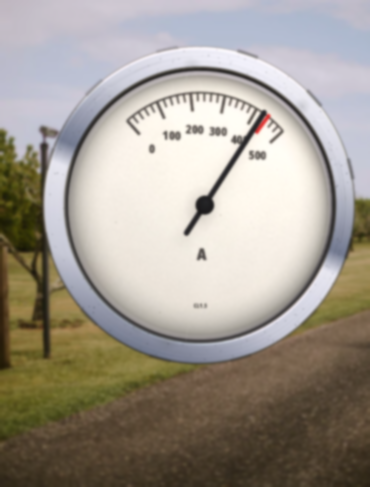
420
